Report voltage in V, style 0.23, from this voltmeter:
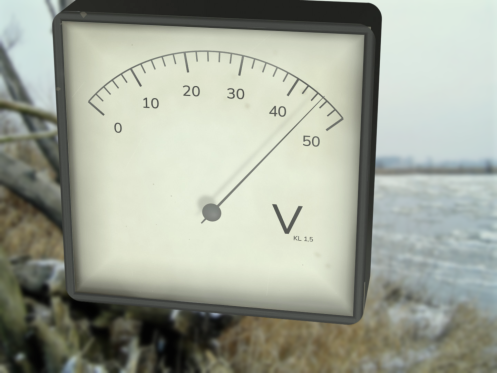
45
